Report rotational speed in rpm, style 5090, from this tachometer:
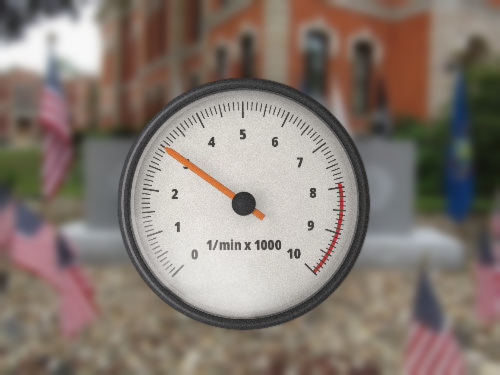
3000
